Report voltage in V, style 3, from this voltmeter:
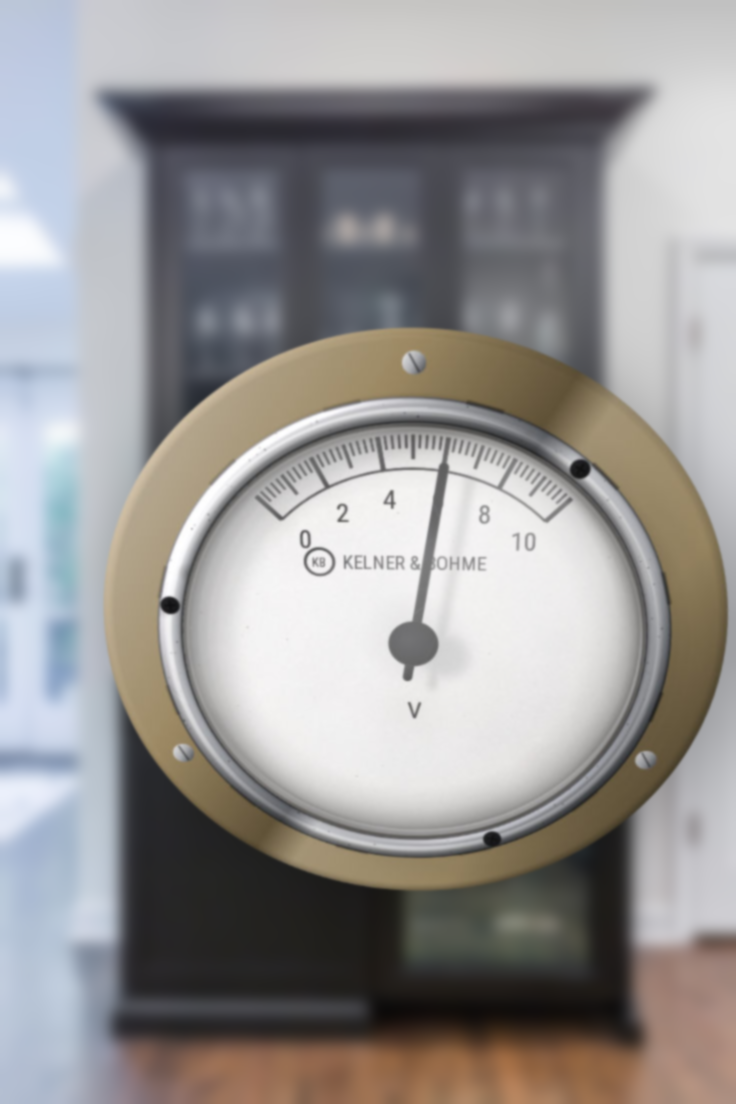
6
